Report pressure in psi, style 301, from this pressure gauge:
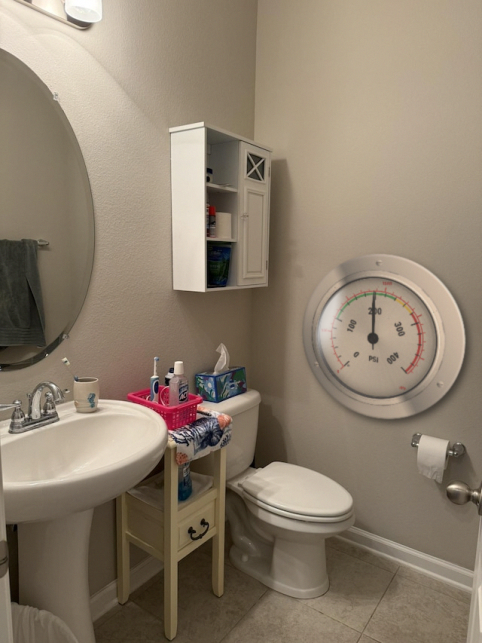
200
